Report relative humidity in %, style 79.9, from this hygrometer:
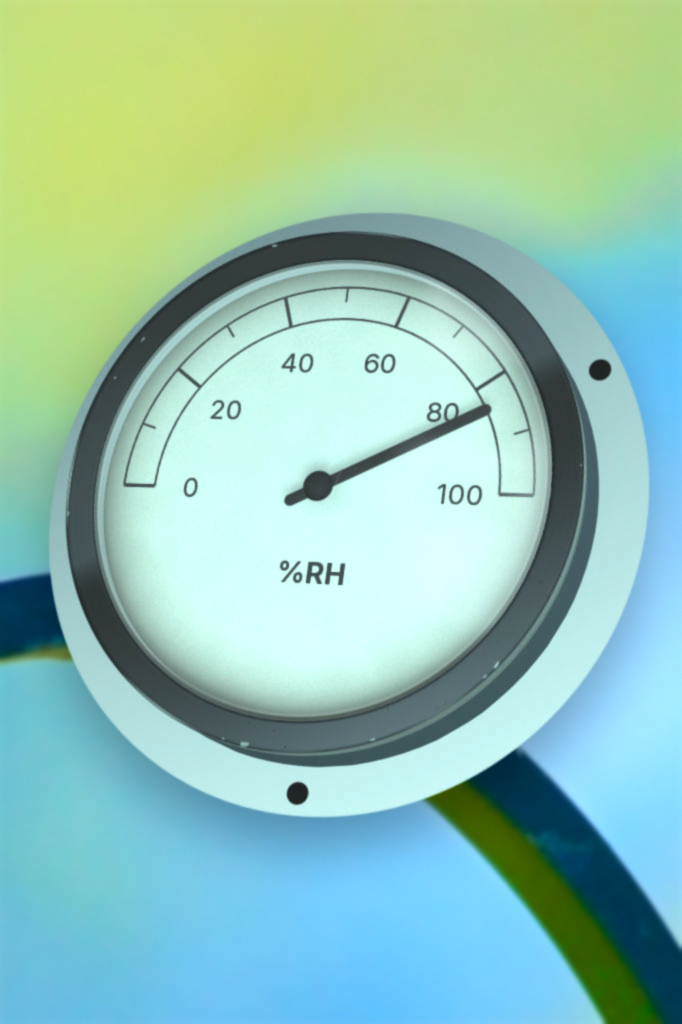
85
